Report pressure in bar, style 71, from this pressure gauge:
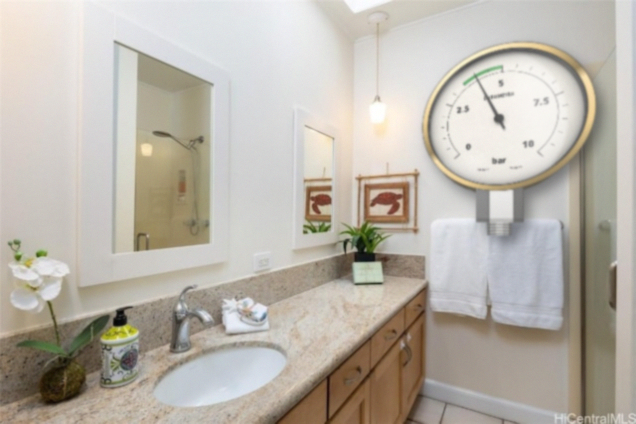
4
